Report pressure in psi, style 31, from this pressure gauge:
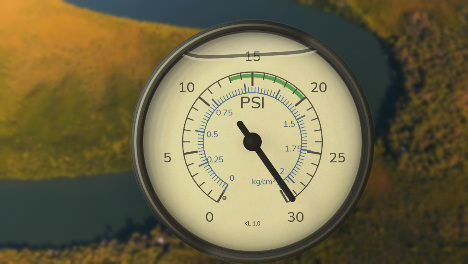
29.5
